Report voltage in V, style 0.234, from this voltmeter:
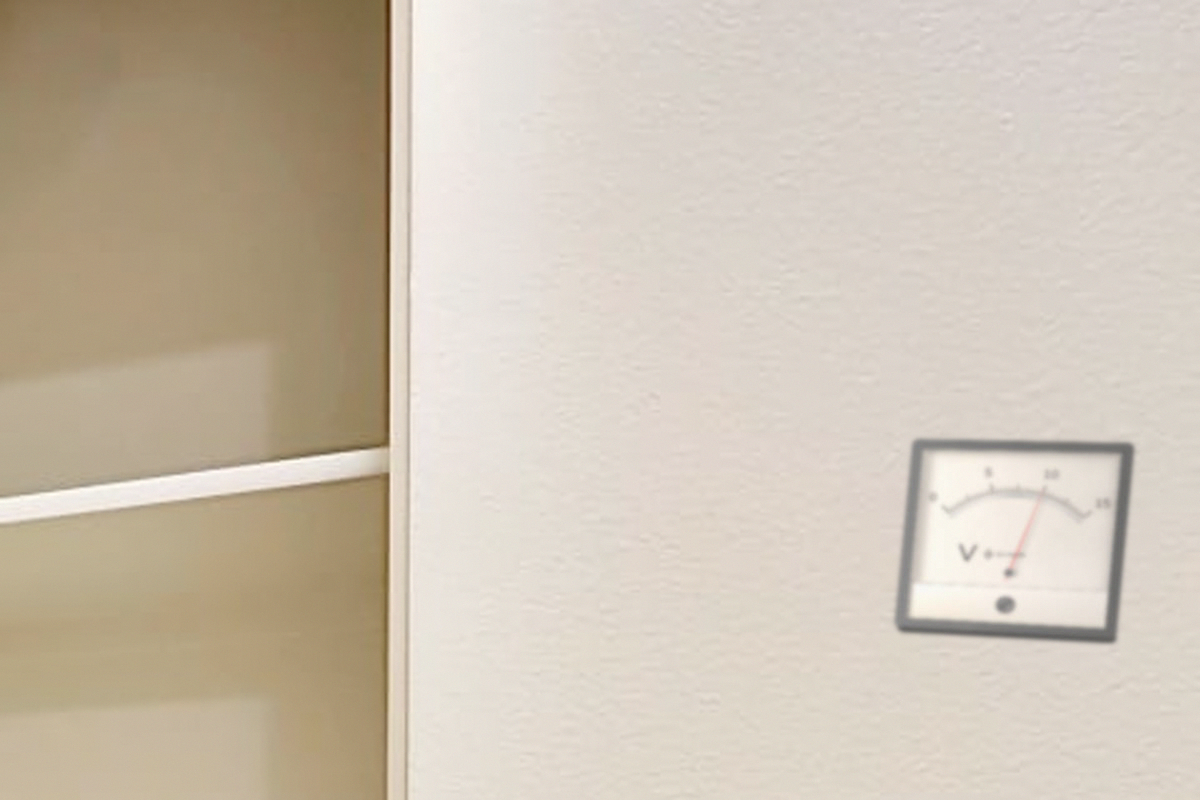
10
